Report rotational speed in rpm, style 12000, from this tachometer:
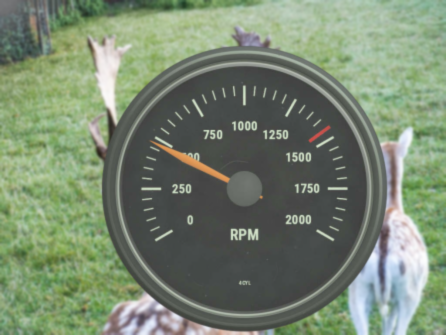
475
